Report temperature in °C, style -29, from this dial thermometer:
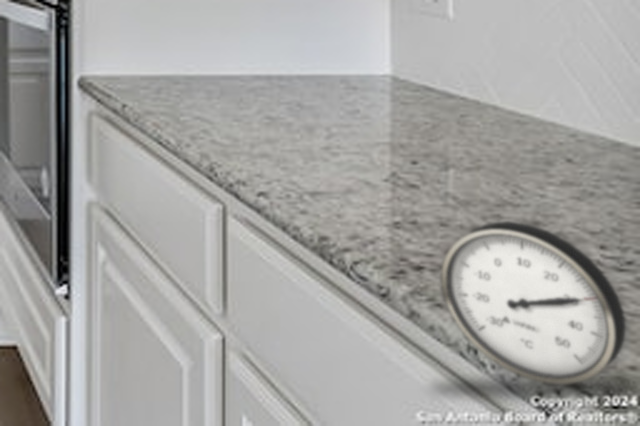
30
